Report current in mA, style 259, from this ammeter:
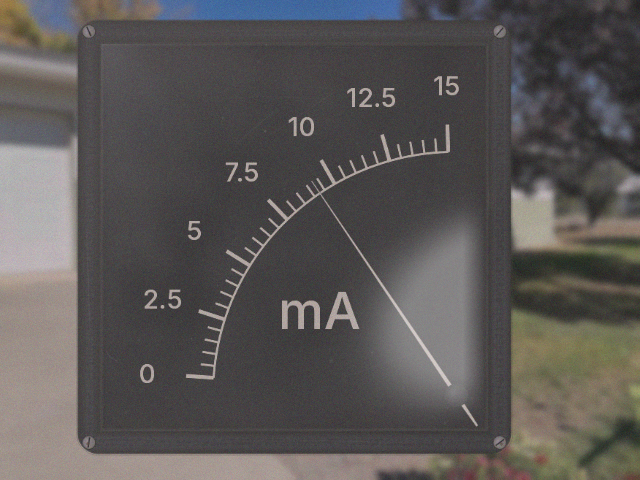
9.25
